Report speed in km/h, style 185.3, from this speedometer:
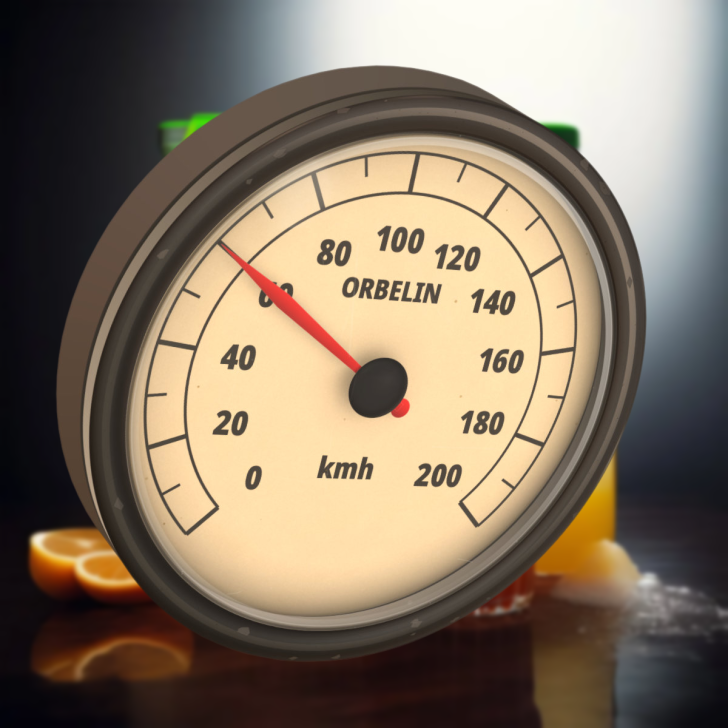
60
